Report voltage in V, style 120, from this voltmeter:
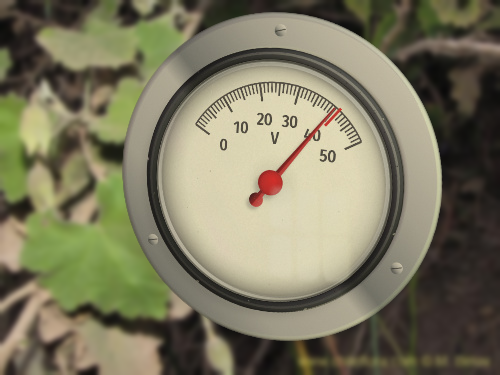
40
